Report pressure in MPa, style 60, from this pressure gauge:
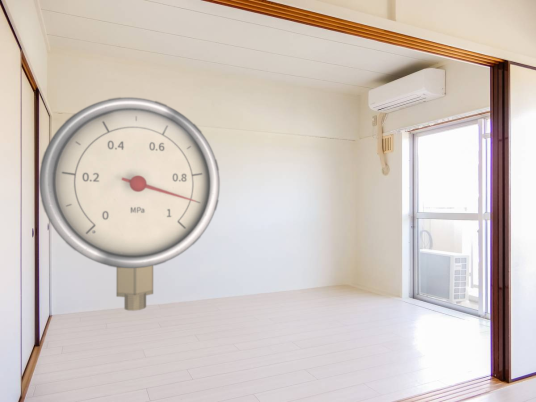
0.9
